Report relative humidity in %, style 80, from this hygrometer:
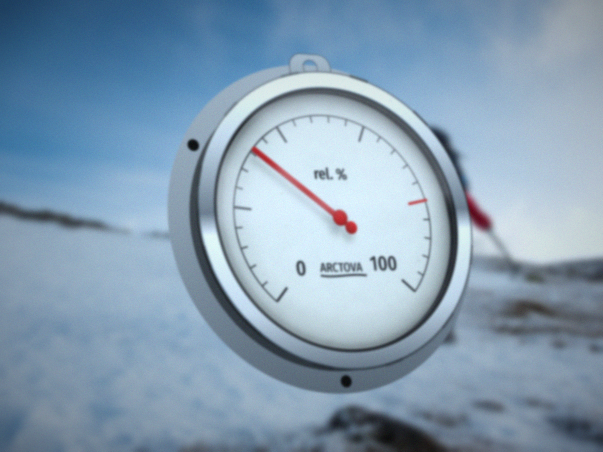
32
